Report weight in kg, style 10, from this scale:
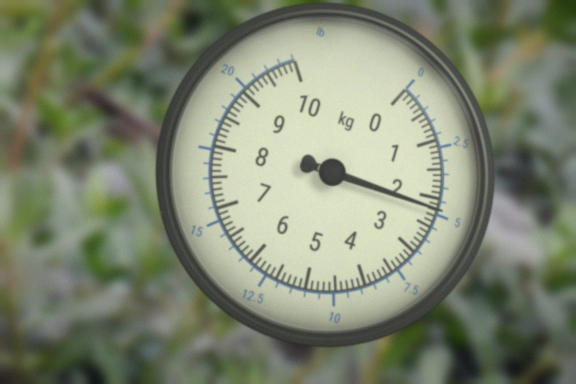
2.2
